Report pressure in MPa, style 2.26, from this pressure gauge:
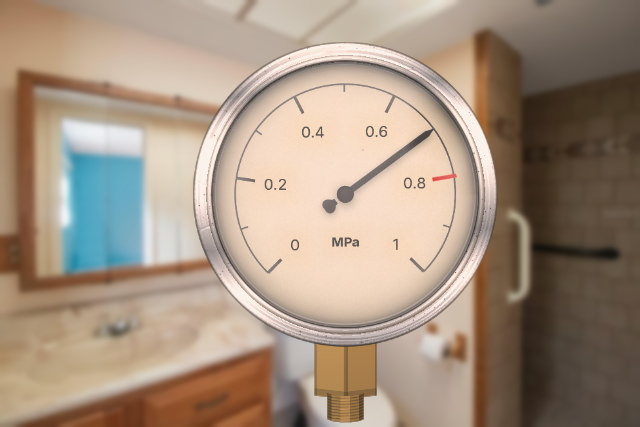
0.7
